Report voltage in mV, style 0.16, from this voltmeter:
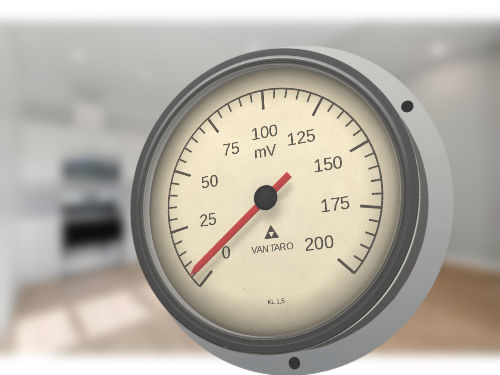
5
